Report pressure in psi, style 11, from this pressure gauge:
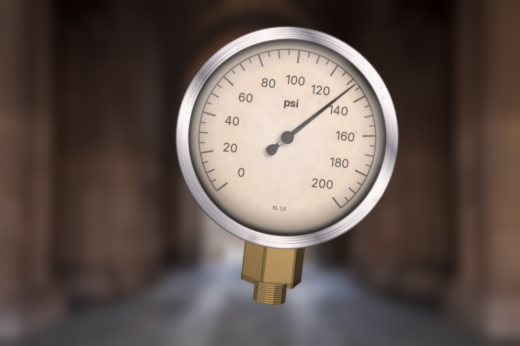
132.5
